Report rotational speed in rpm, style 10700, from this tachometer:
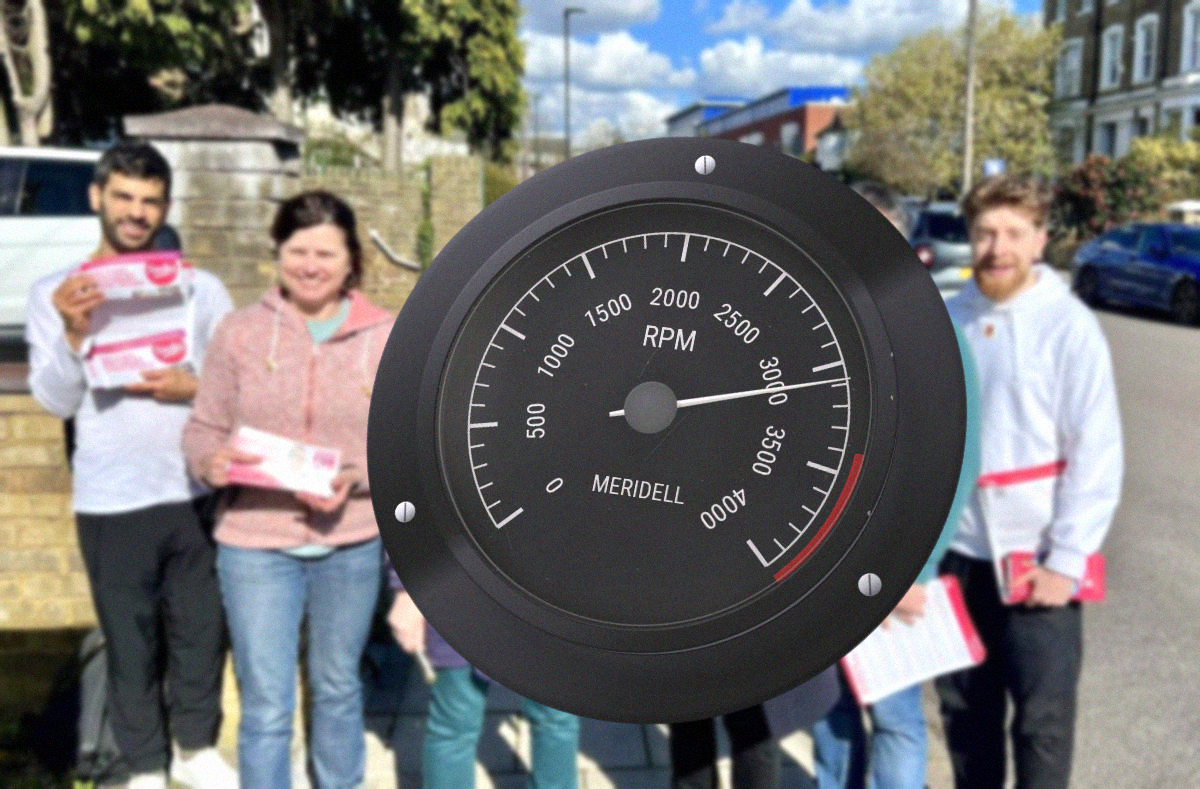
3100
